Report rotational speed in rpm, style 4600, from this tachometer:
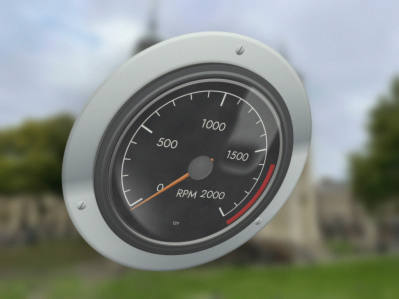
0
